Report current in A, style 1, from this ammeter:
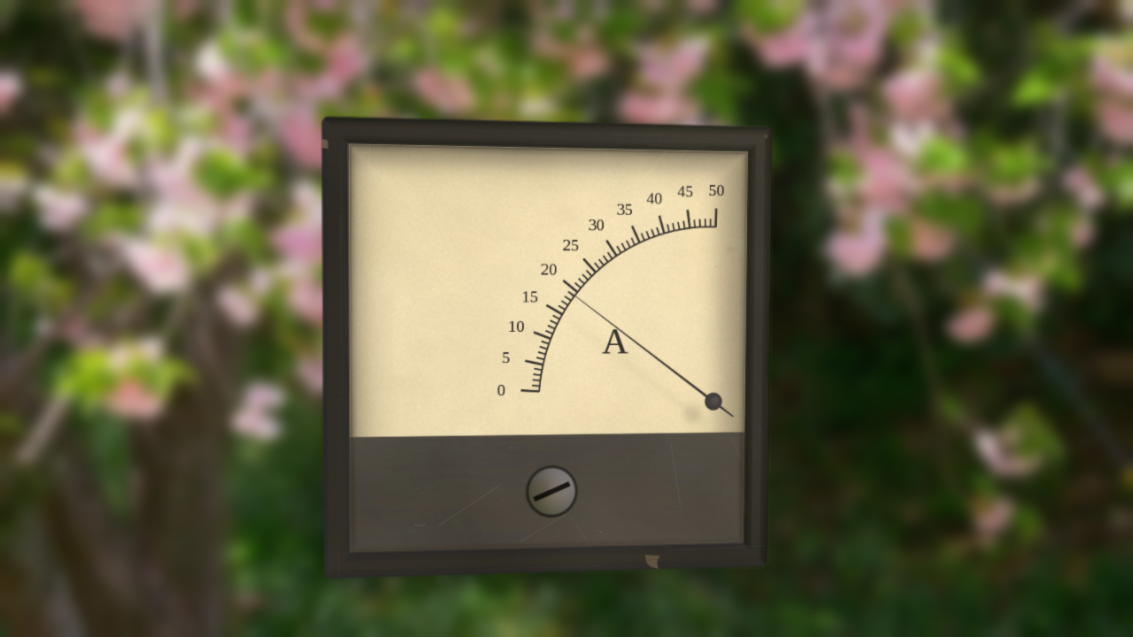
19
